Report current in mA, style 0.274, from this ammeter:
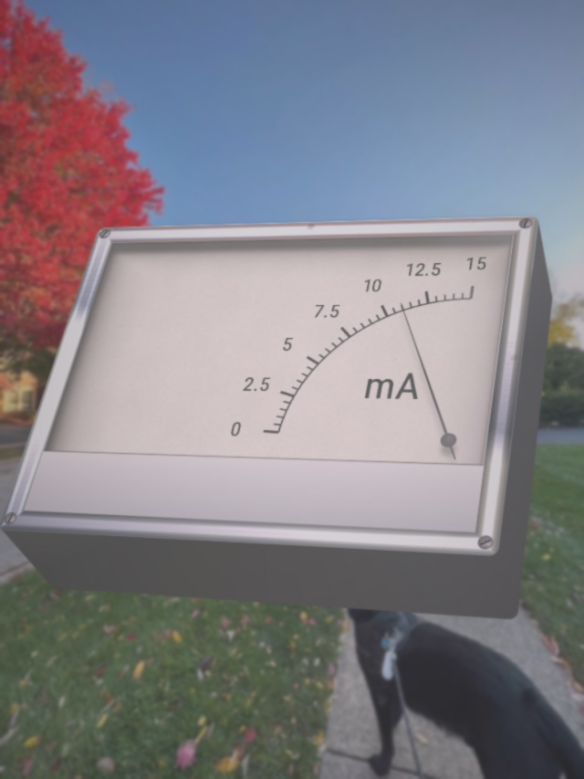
11
